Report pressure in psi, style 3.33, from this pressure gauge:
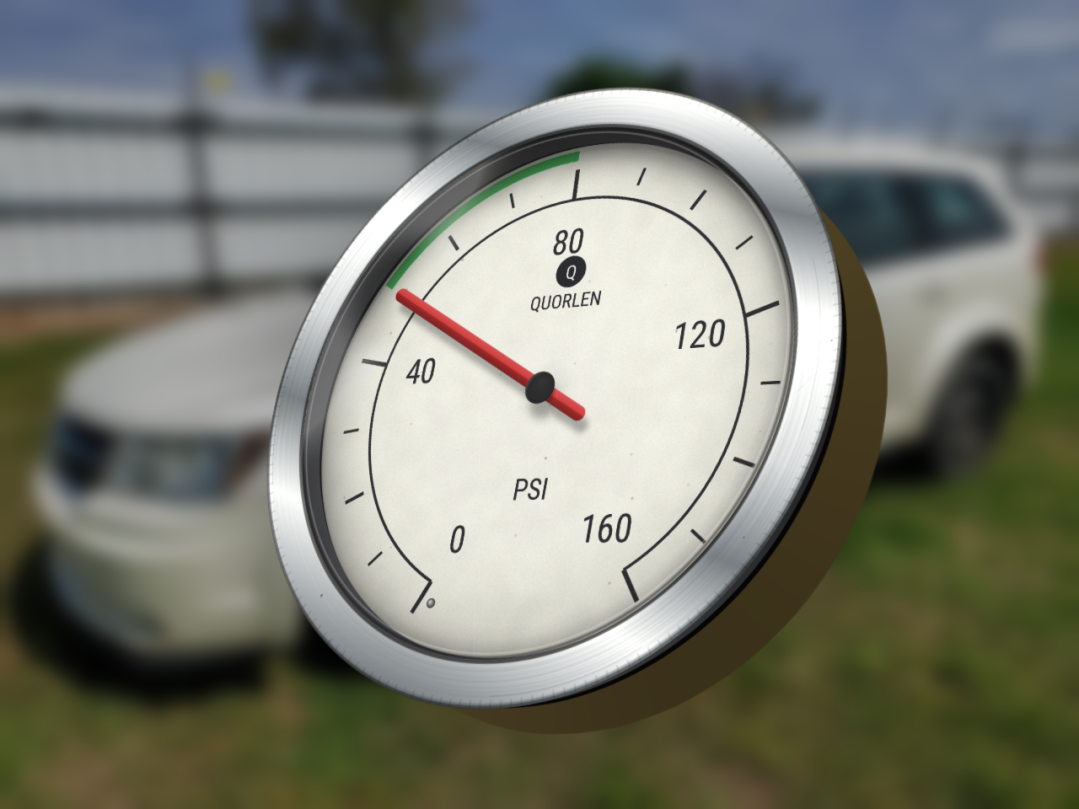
50
